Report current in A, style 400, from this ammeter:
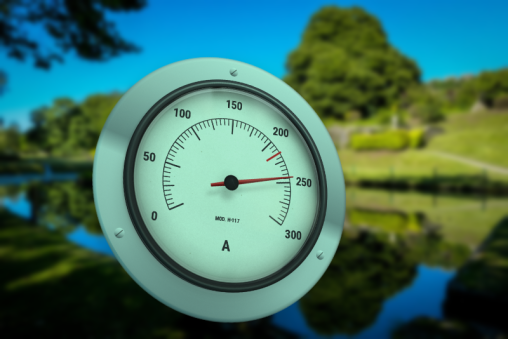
245
